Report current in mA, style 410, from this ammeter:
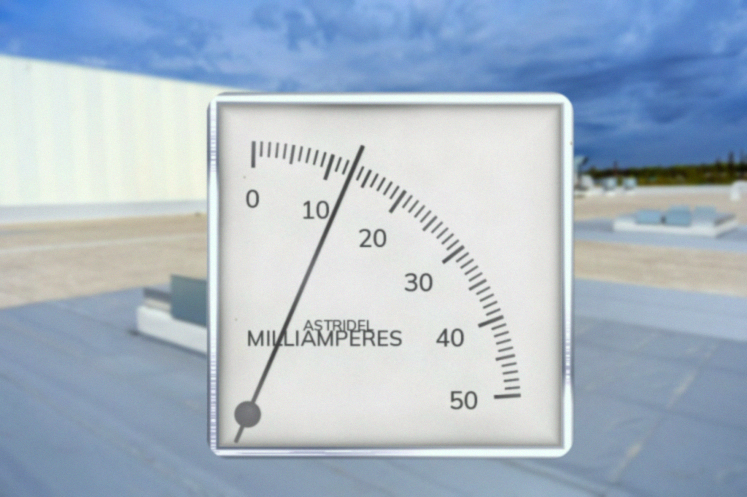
13
